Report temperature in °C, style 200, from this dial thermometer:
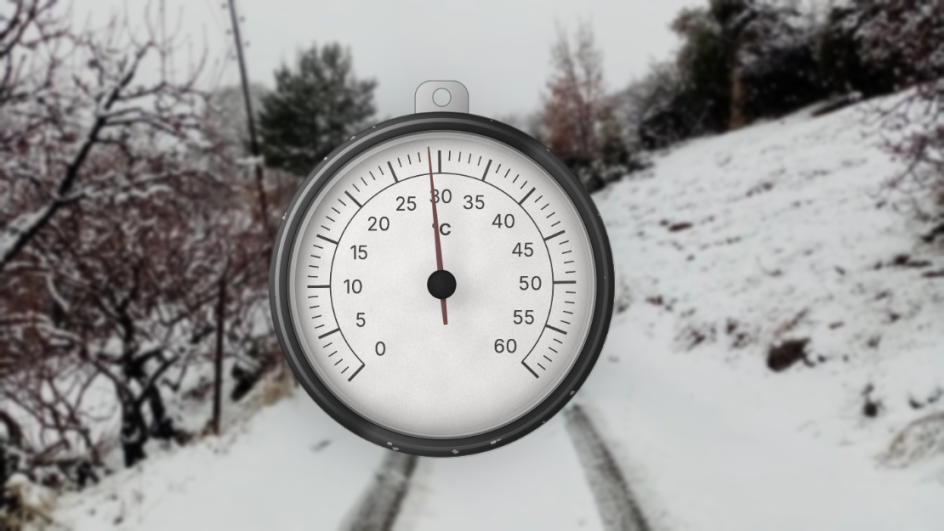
29
